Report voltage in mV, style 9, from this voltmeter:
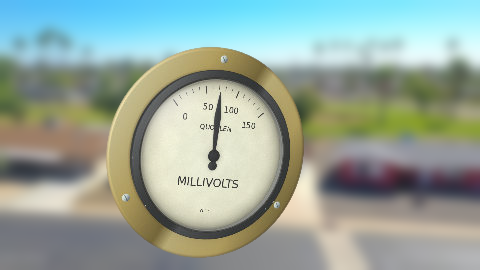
70
